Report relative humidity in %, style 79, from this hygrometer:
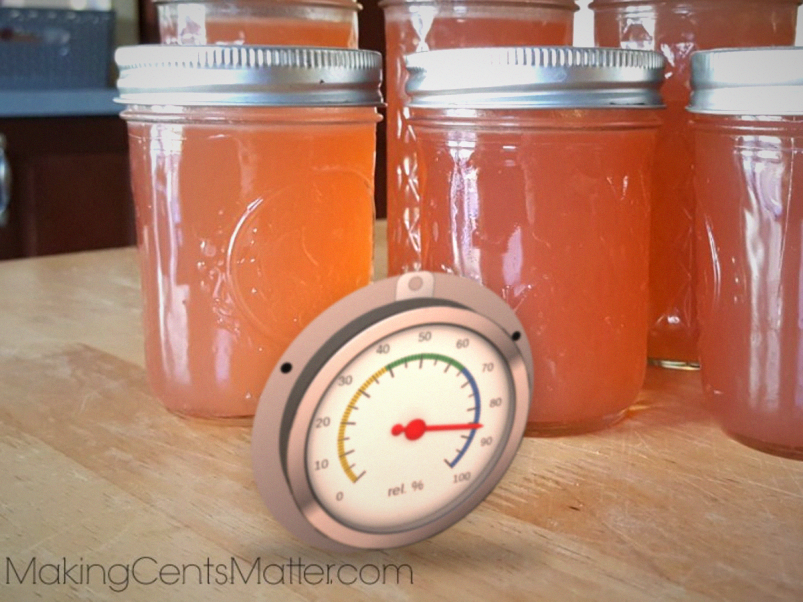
85
